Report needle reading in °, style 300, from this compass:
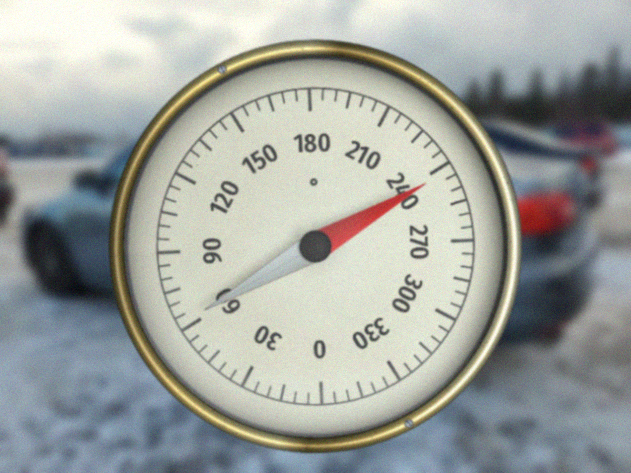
242.5
